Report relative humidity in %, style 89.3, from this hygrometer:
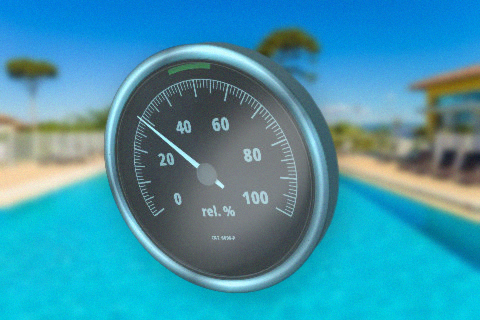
30
